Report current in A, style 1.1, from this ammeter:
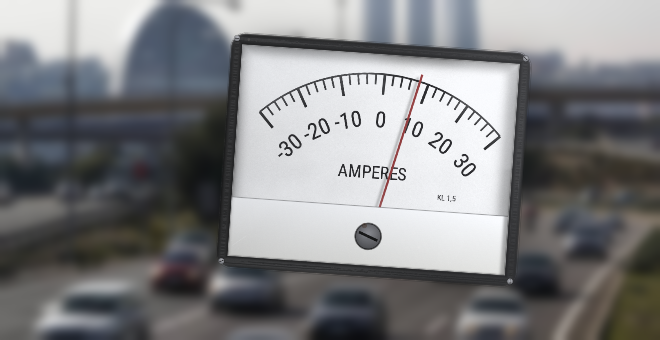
8
